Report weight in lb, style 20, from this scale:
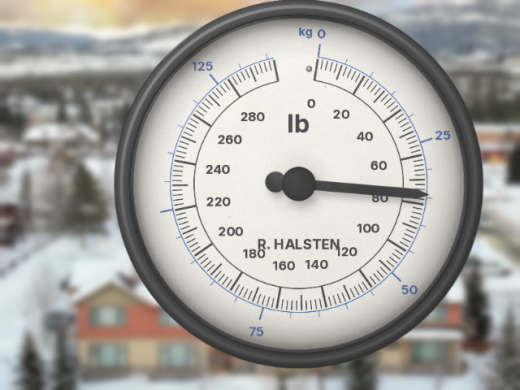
76
